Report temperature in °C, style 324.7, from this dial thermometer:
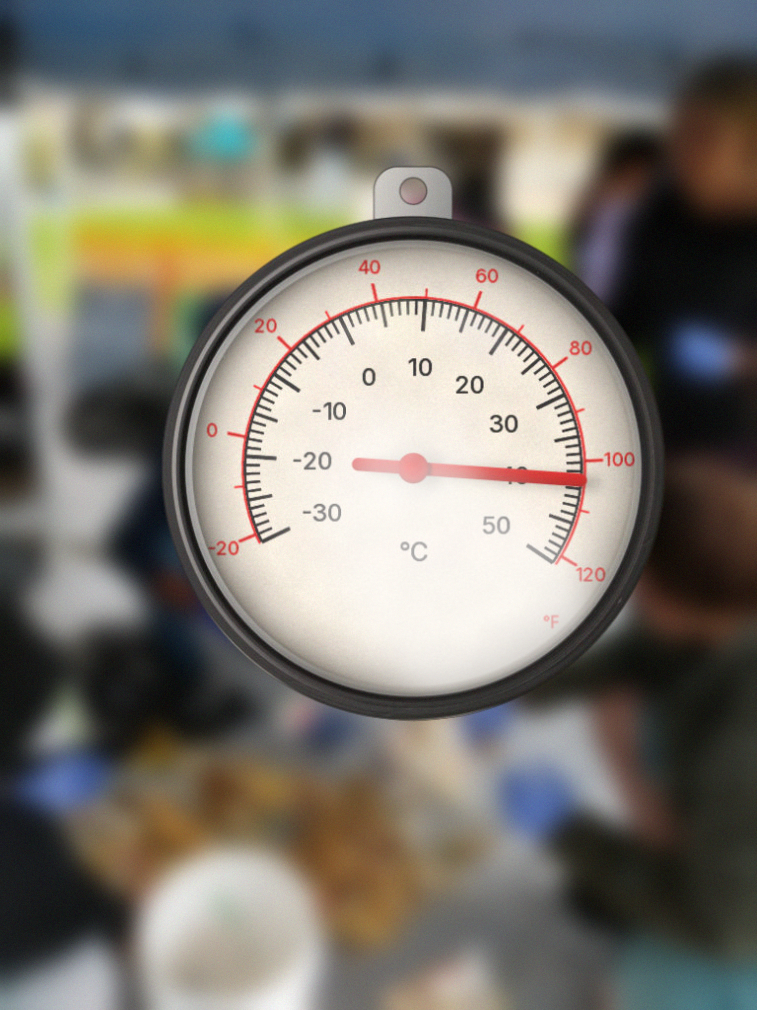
40
